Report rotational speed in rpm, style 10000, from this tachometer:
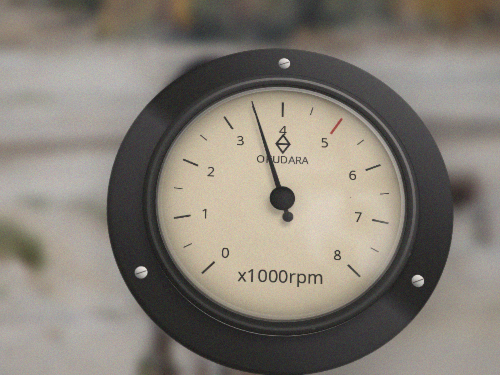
3500
